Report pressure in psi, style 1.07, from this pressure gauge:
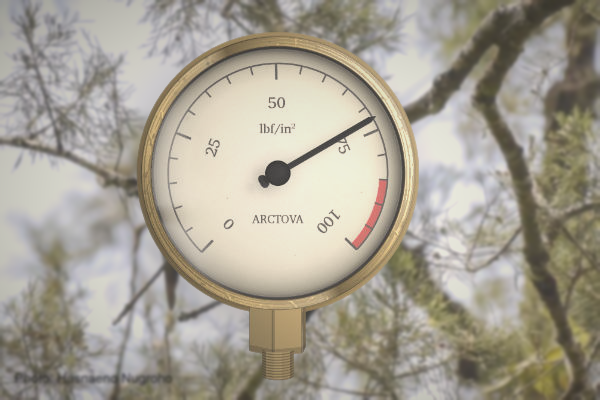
72.5
